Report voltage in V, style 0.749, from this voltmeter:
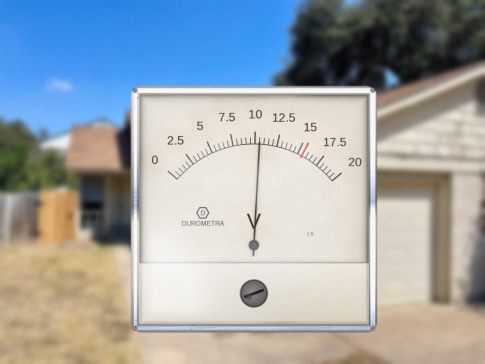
10.5
